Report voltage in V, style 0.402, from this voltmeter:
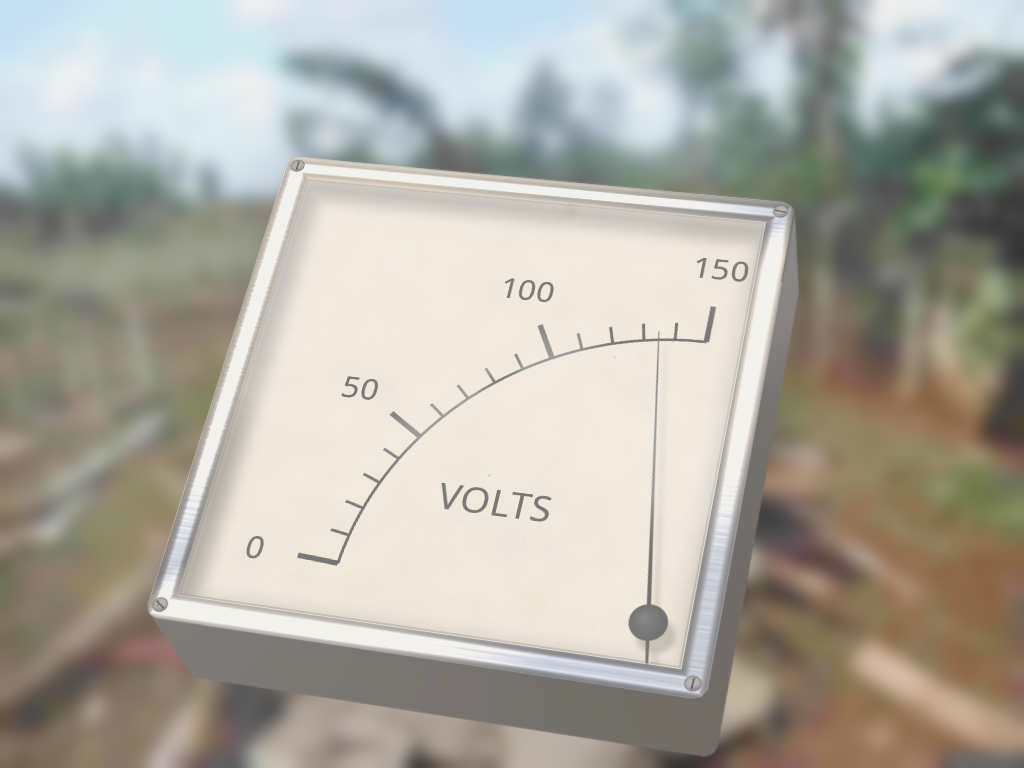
135
